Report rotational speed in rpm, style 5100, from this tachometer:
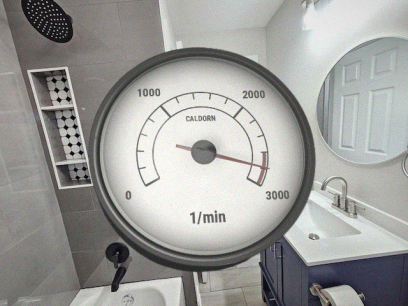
2800
